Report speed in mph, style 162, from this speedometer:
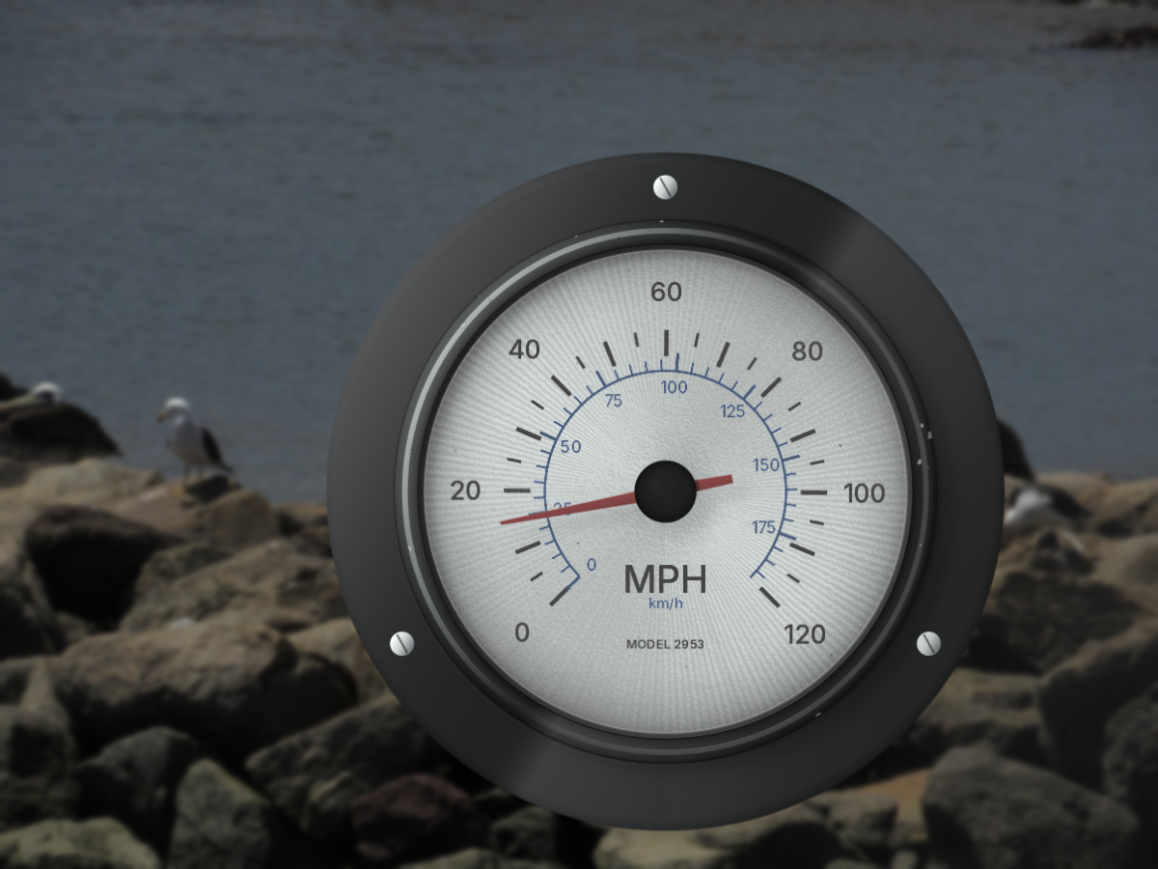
15
